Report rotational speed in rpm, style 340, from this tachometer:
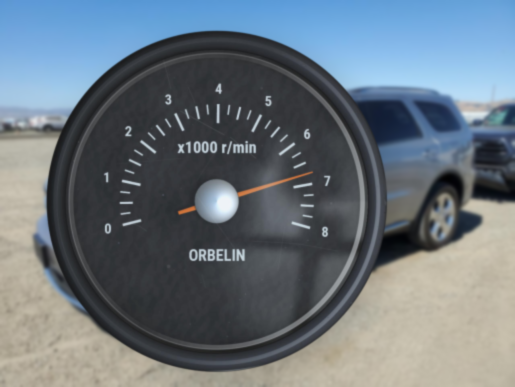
6750
